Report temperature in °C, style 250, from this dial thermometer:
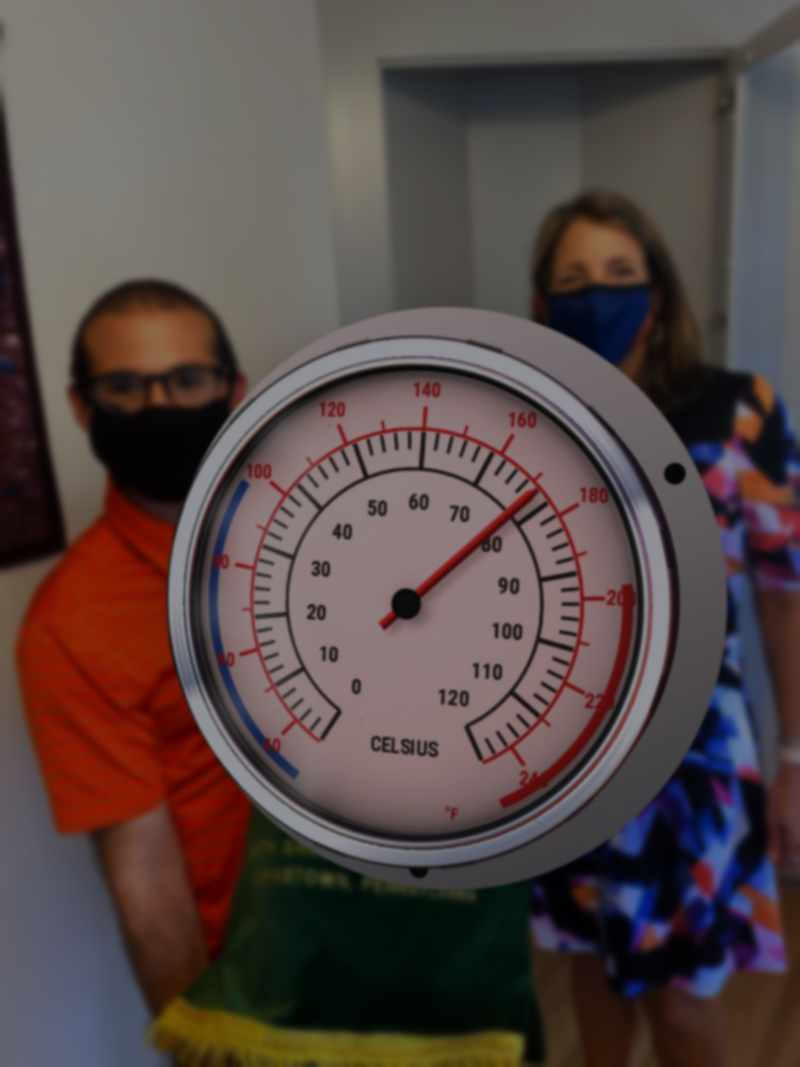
78
